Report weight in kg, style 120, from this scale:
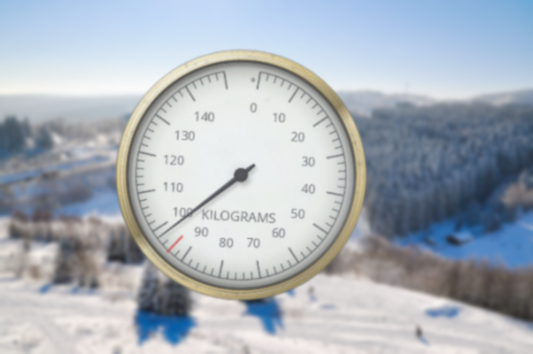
98
